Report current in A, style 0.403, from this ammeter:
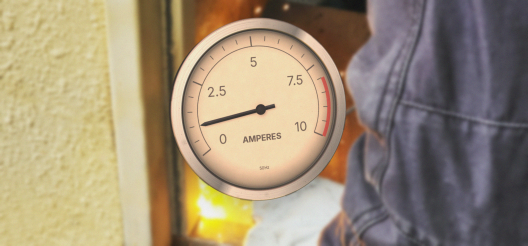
1
